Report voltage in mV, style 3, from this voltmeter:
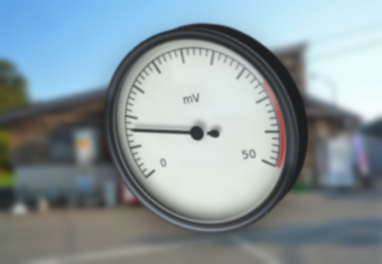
8
